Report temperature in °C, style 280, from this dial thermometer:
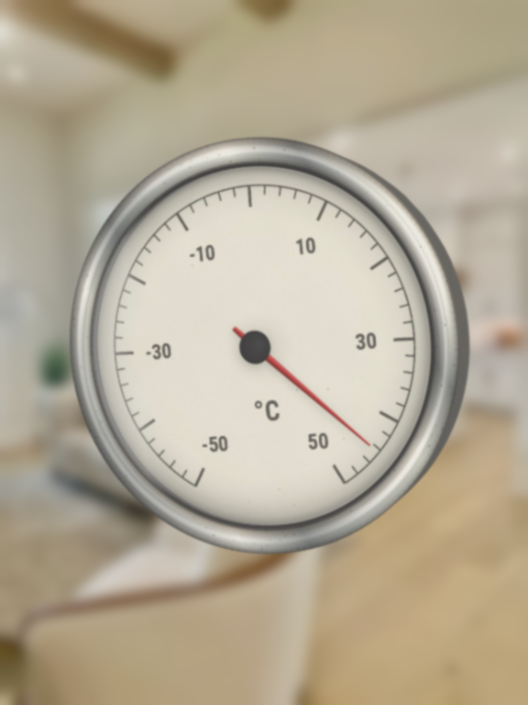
44
